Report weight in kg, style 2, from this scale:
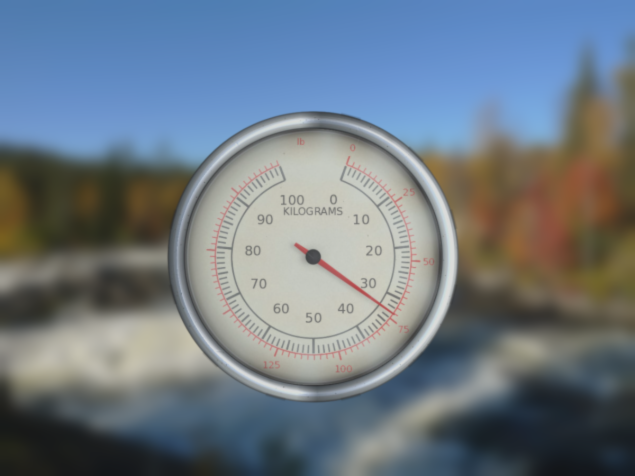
33
